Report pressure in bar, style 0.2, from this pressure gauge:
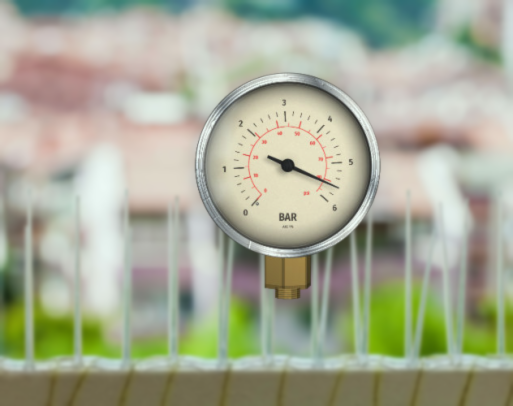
5.6
